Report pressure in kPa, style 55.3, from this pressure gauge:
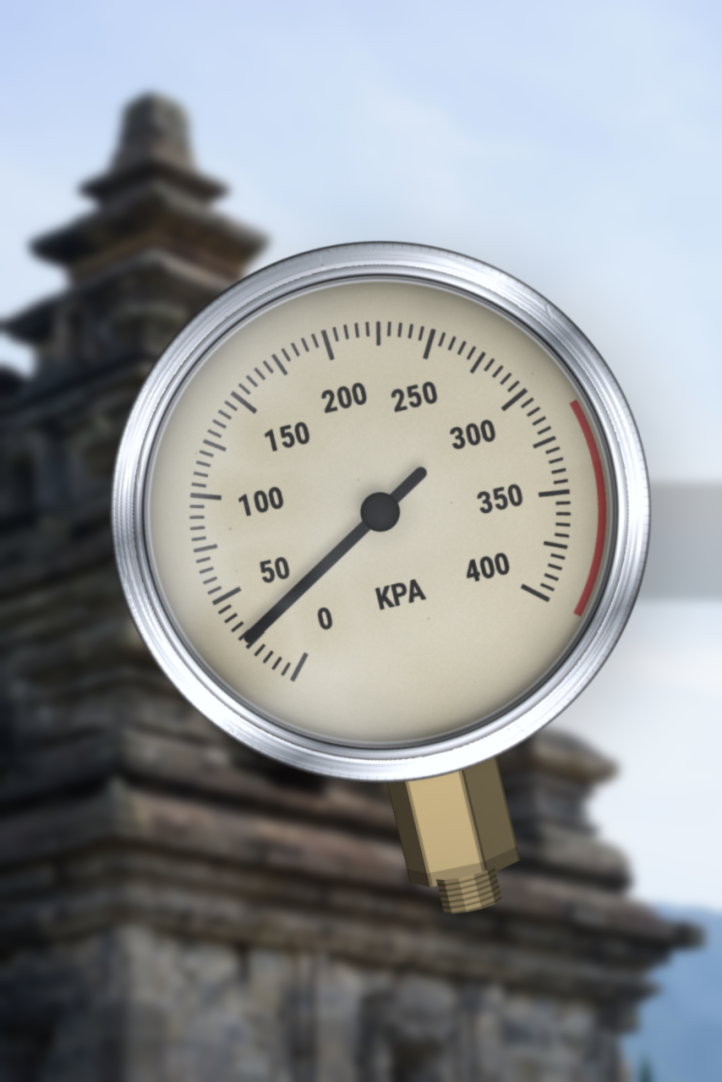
27.5
